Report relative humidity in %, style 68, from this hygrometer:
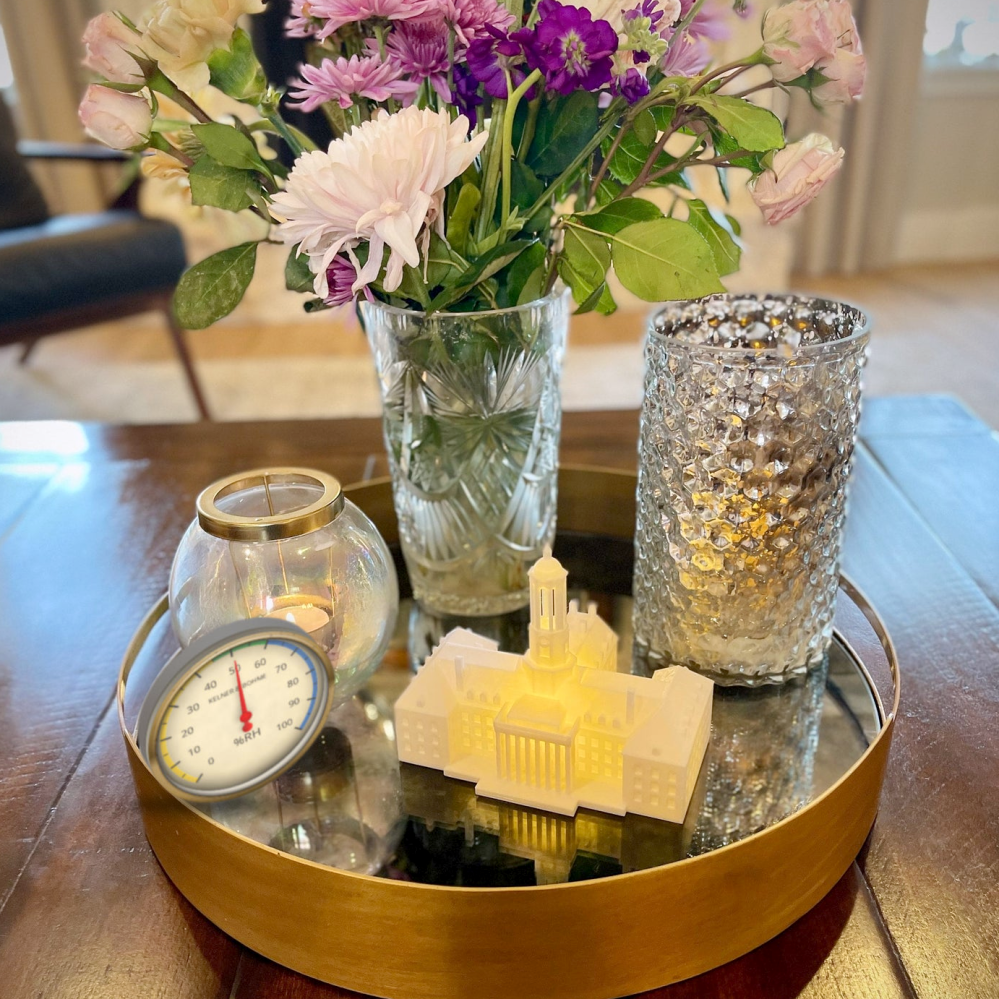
50
